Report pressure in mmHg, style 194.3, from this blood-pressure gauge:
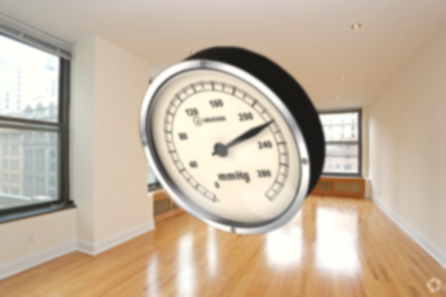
220
